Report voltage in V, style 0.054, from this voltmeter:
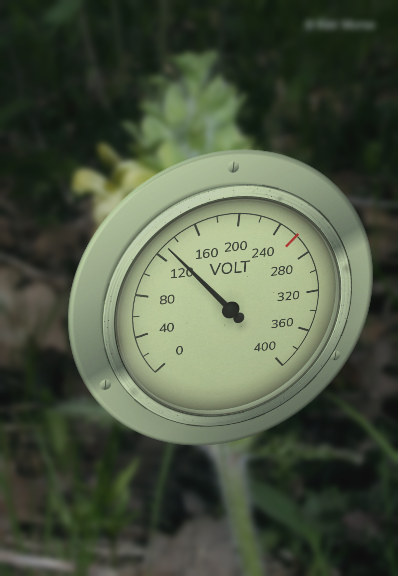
130
